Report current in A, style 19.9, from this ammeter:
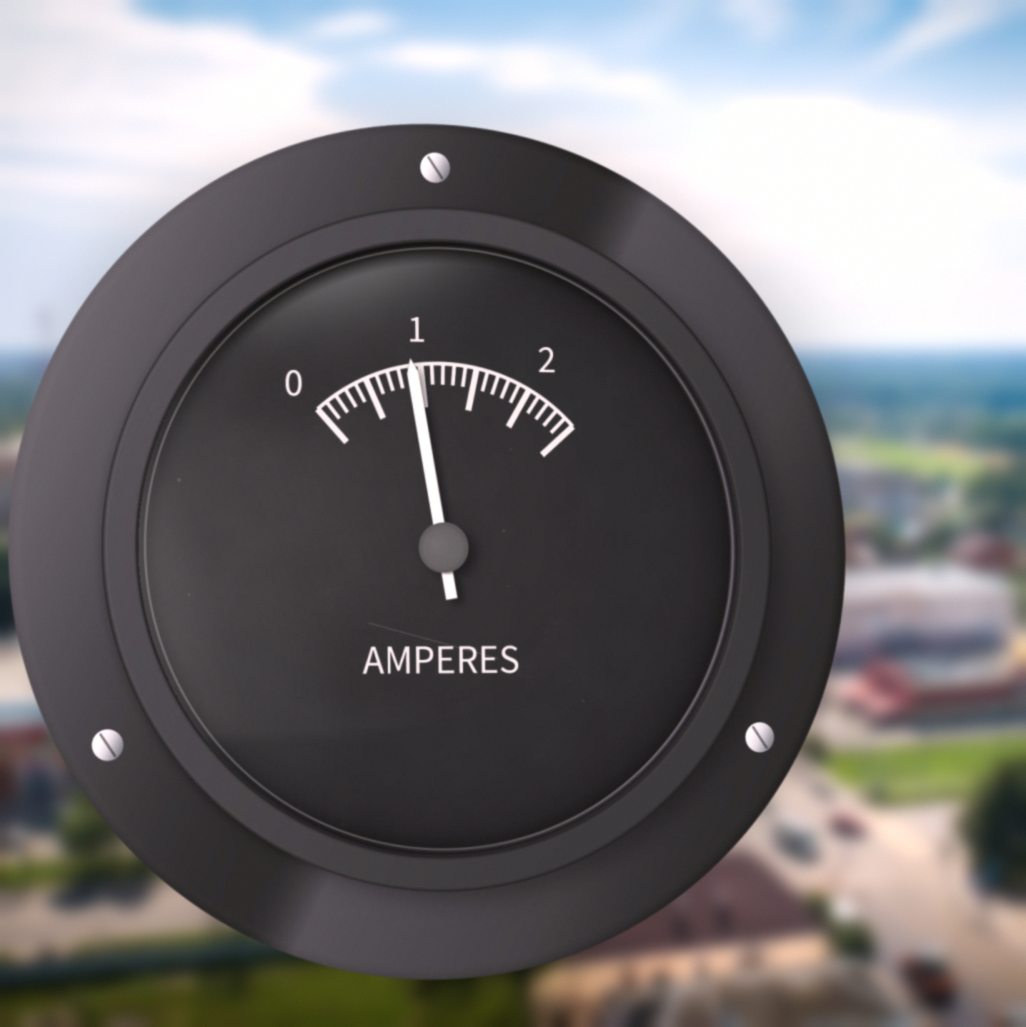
0.9
